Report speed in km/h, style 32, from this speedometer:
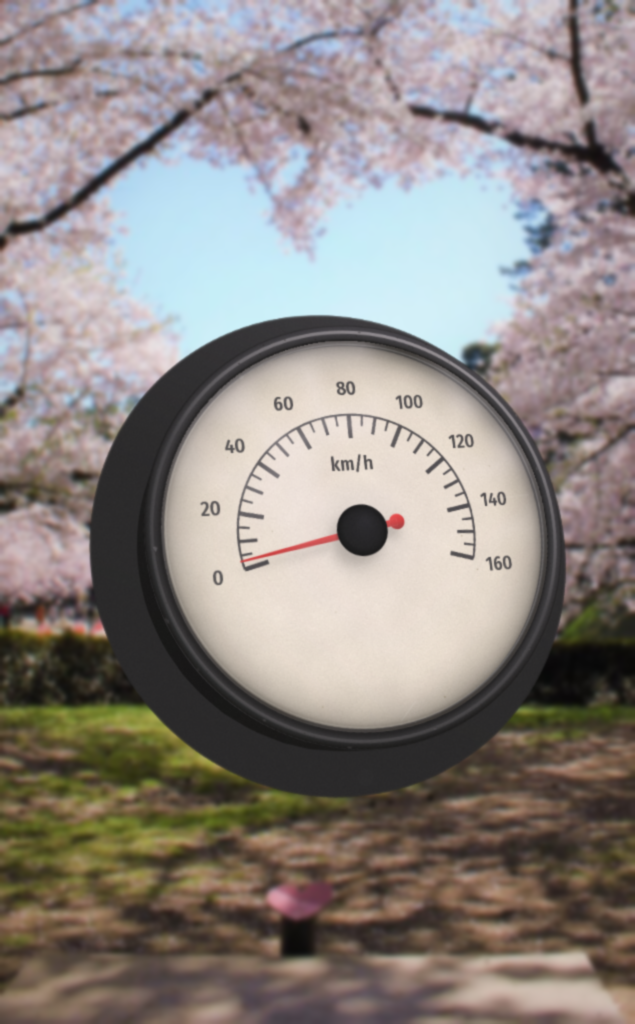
2.5
